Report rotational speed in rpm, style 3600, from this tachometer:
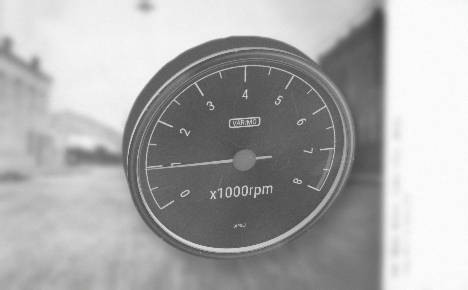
1000
